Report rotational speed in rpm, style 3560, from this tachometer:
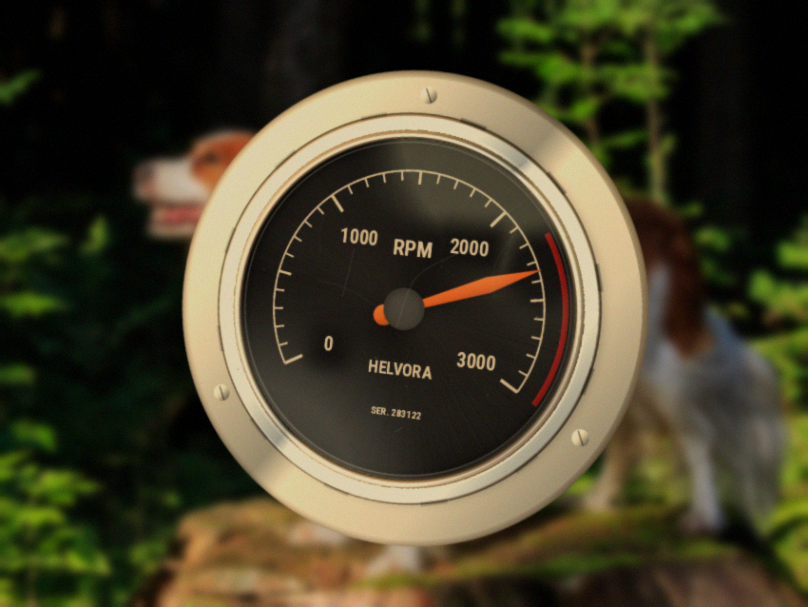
2350
